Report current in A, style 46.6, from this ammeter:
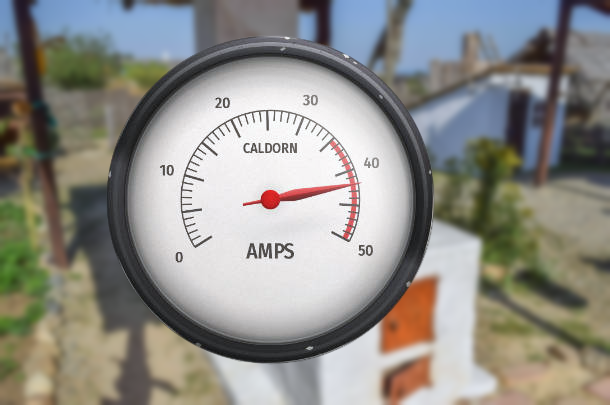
42
